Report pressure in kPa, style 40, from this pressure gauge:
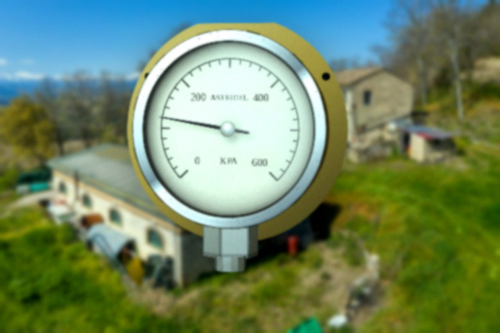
120
